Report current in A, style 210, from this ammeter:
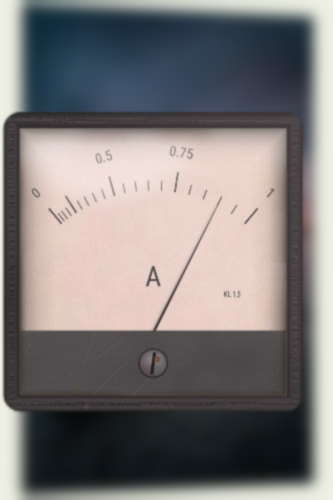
0.9
